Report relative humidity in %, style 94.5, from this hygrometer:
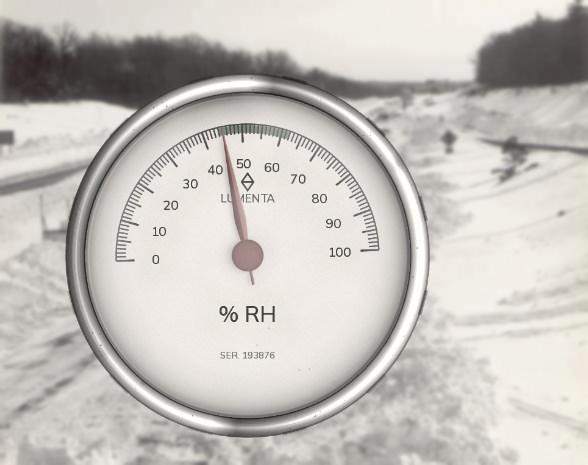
45
